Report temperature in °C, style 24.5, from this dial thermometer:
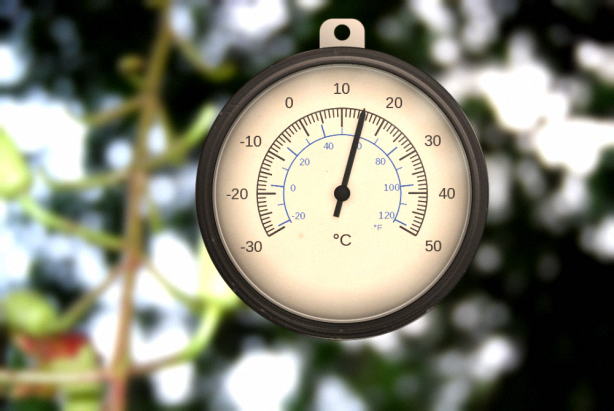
15
